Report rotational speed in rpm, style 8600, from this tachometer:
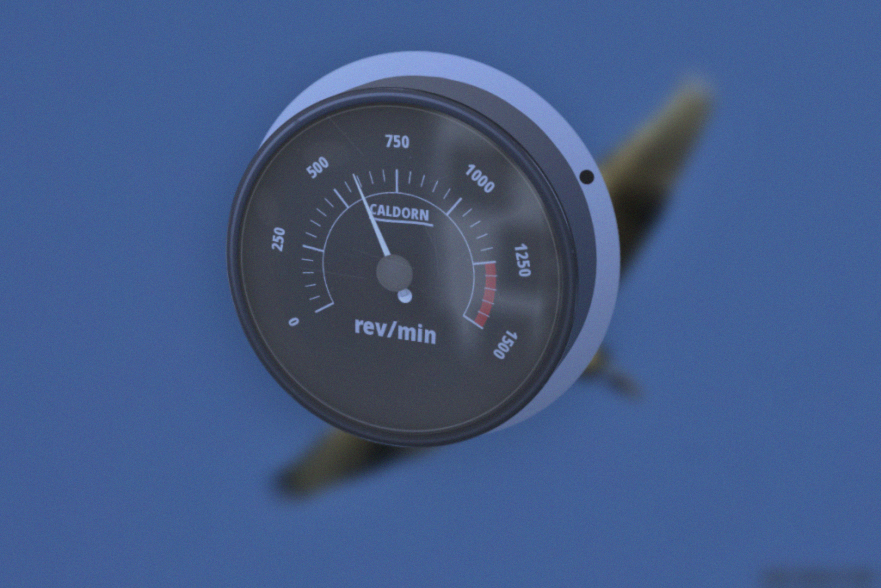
600
